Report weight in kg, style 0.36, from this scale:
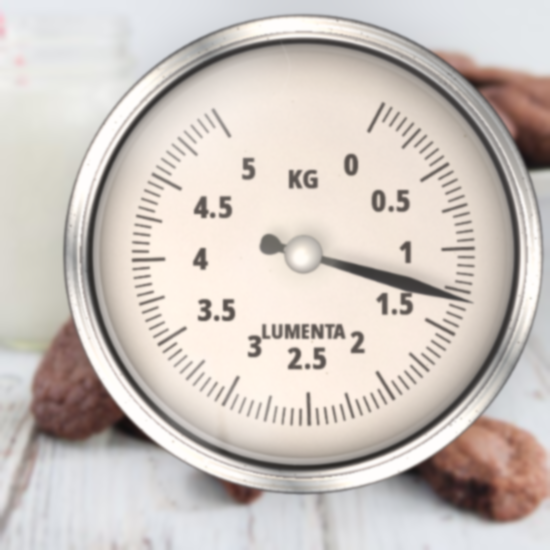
1.3
